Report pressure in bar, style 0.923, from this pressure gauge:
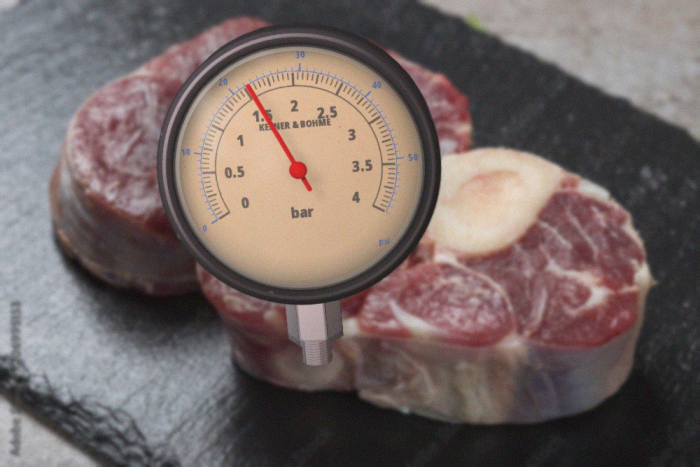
1.55
